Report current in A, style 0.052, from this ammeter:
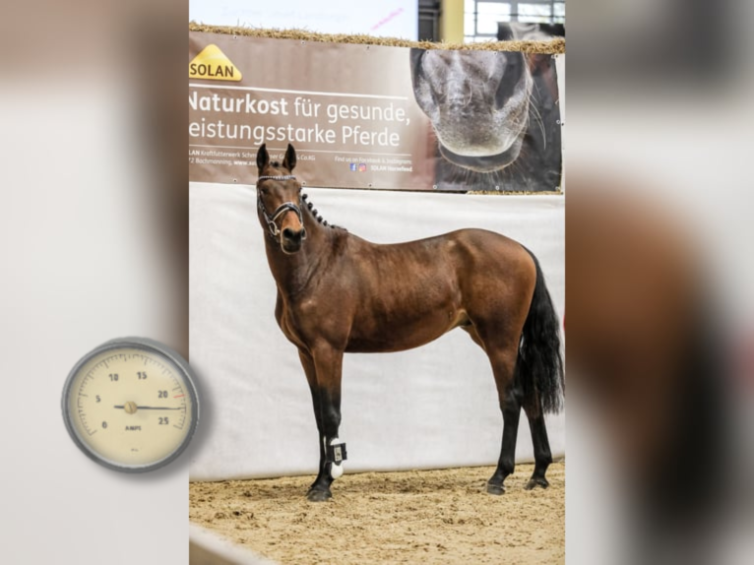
22.5
